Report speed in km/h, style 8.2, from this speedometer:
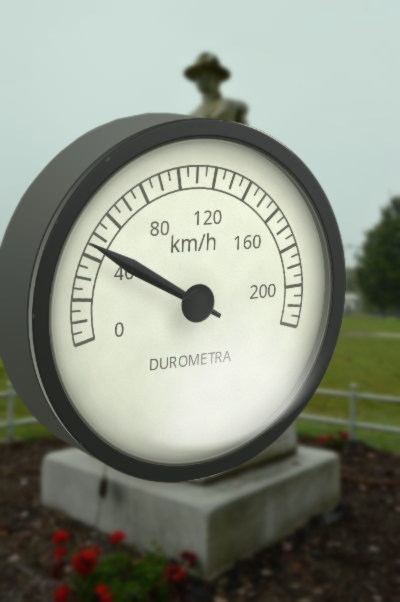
45
